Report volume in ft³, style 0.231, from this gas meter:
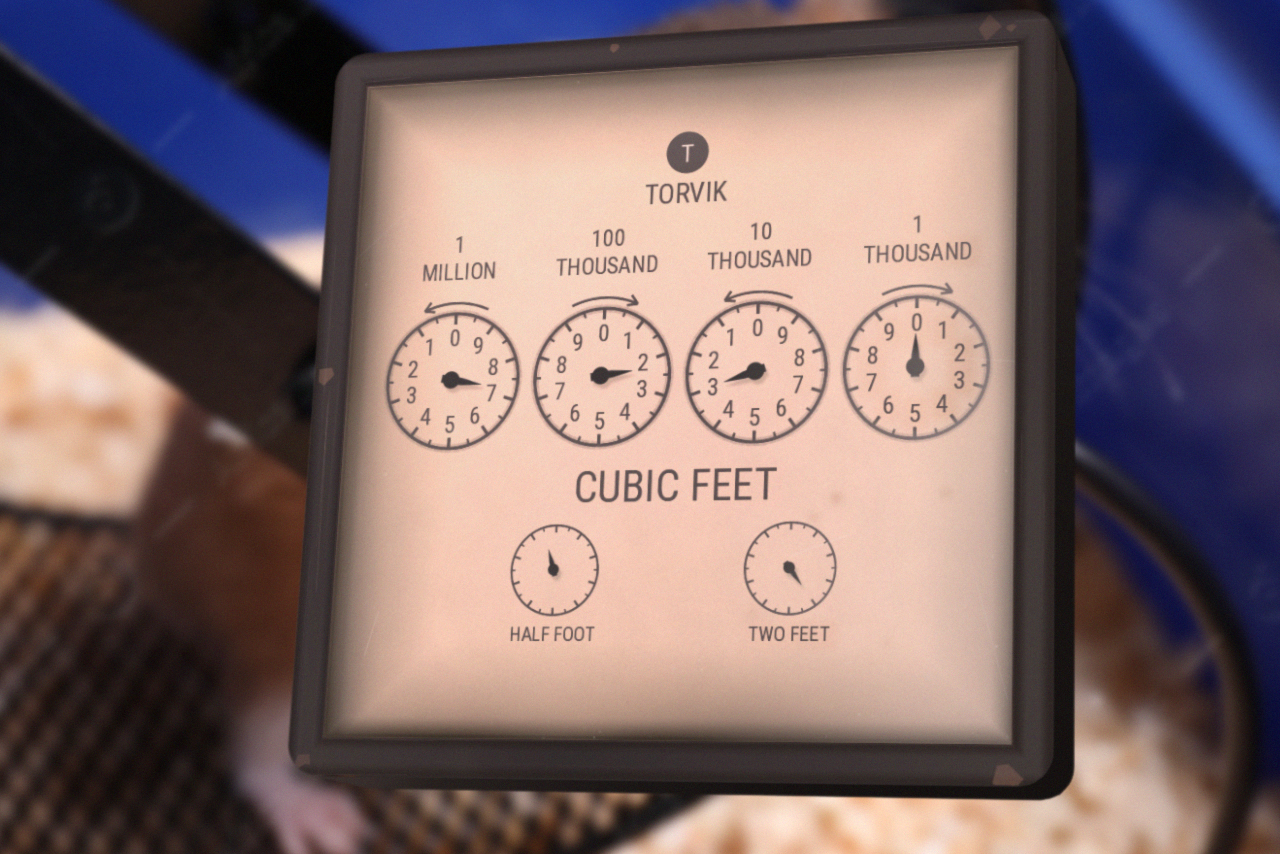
723000
